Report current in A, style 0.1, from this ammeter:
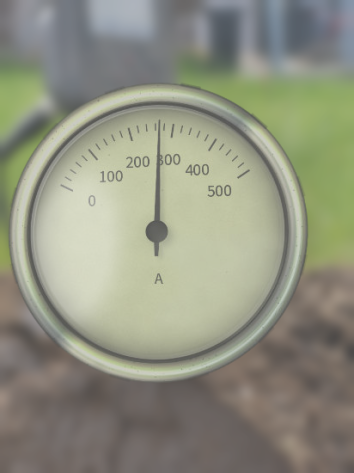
270
